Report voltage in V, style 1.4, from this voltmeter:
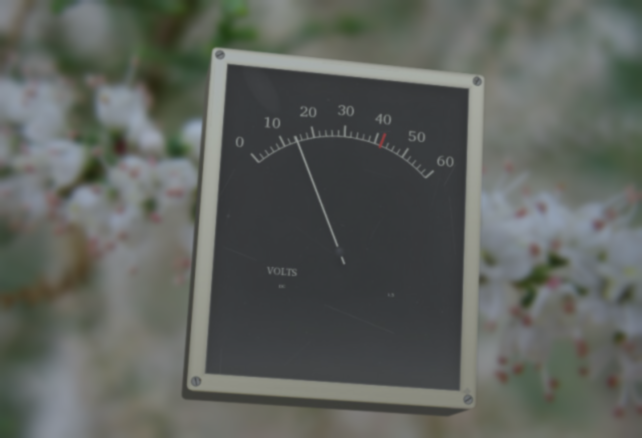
14
